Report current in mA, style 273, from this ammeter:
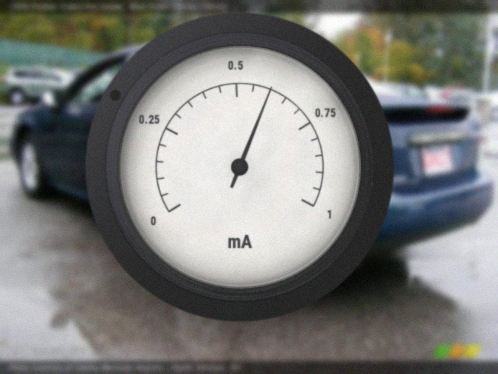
0.6
